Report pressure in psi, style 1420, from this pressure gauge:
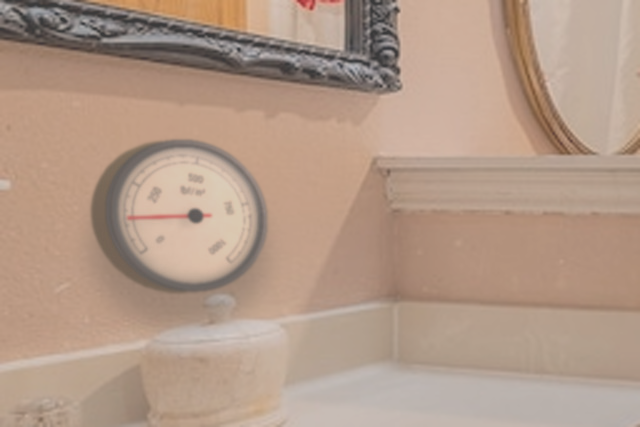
125
